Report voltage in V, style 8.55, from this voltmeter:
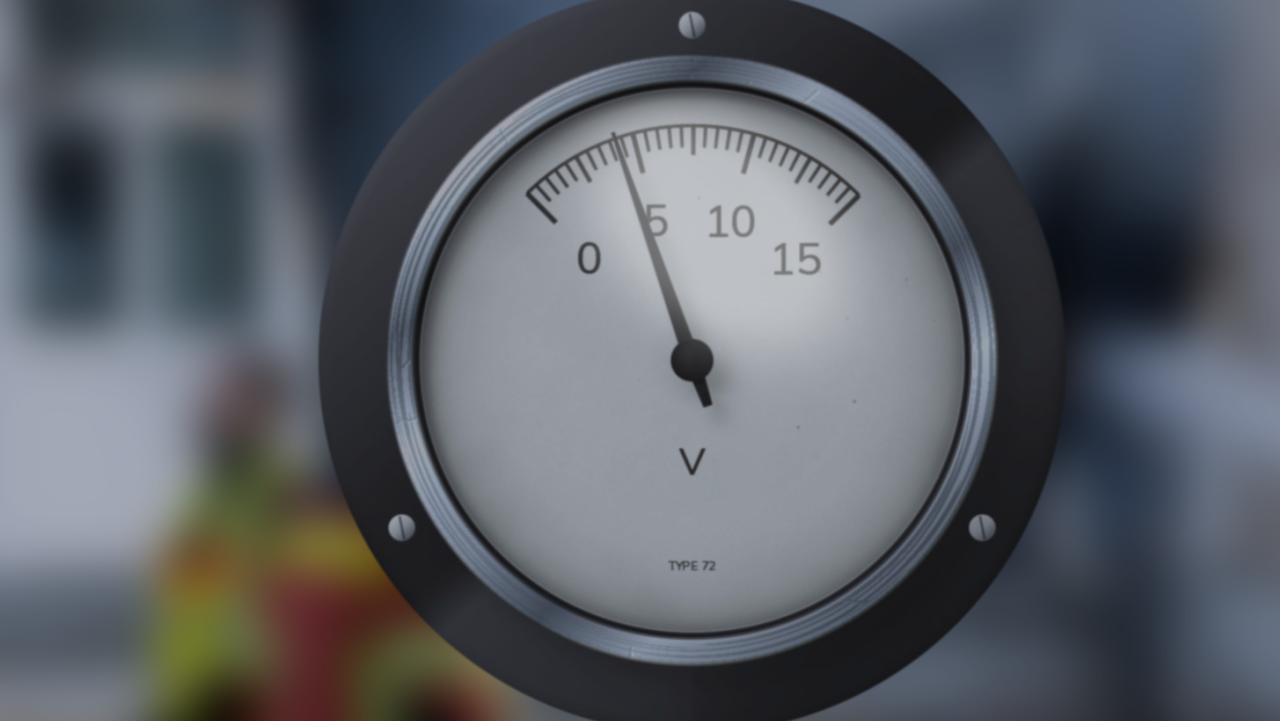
4.25
